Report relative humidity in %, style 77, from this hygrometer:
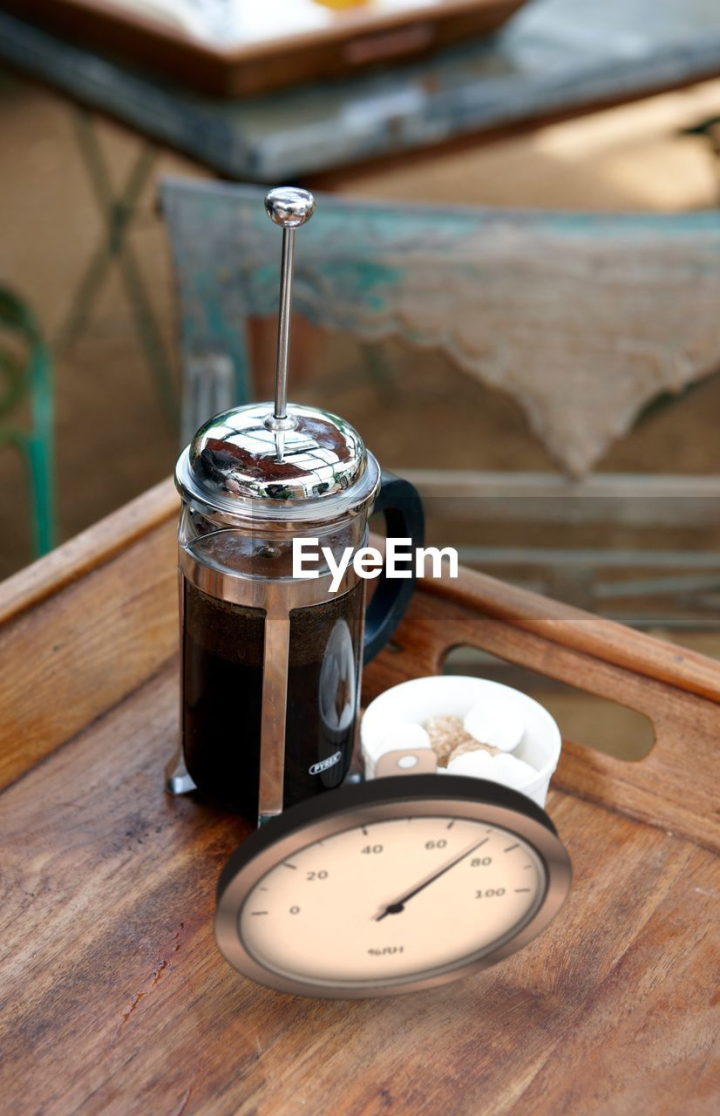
70
